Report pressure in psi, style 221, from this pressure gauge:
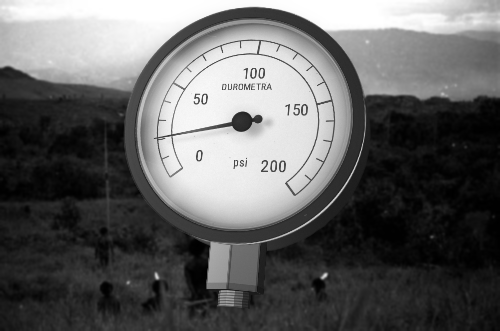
20
